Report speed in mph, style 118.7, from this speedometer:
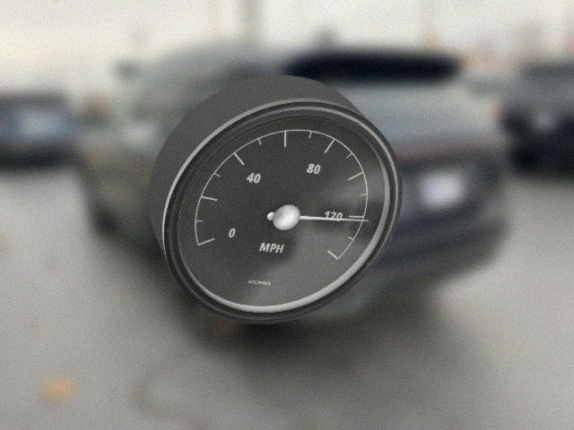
120
